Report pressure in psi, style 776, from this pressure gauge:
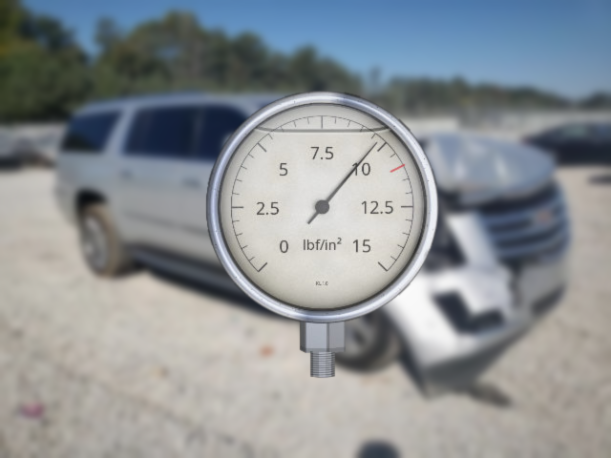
9.75
